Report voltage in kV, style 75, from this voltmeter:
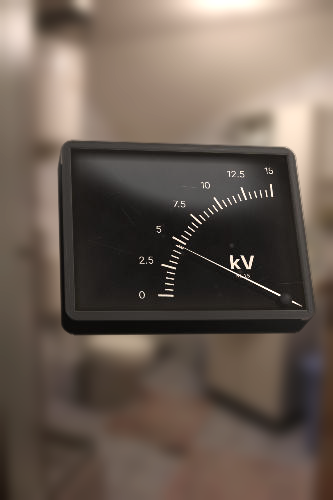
4.5
